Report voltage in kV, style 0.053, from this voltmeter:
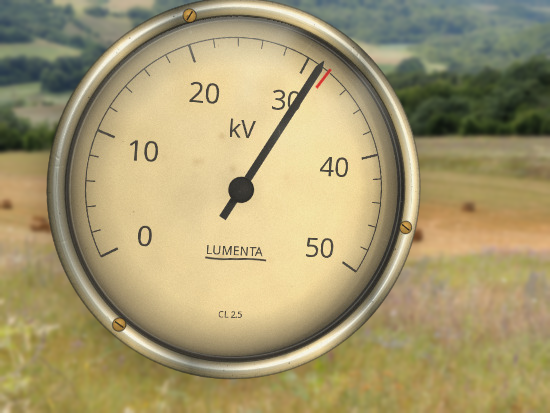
31
